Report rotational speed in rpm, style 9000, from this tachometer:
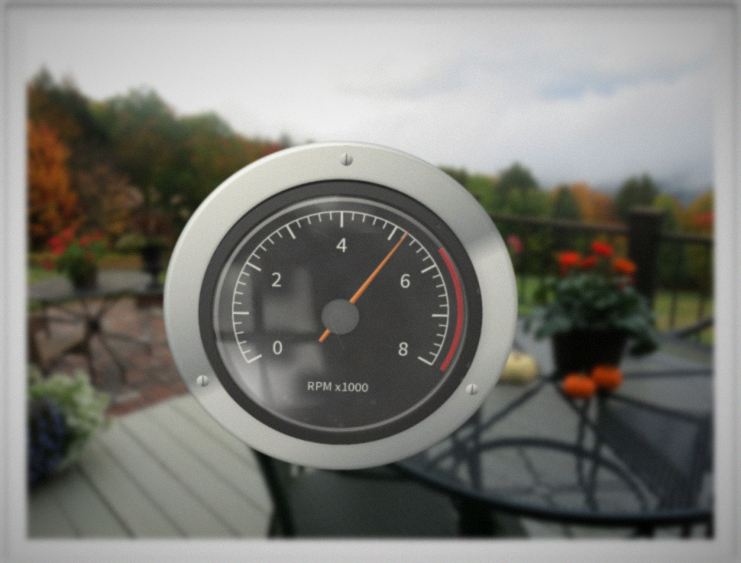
5200
